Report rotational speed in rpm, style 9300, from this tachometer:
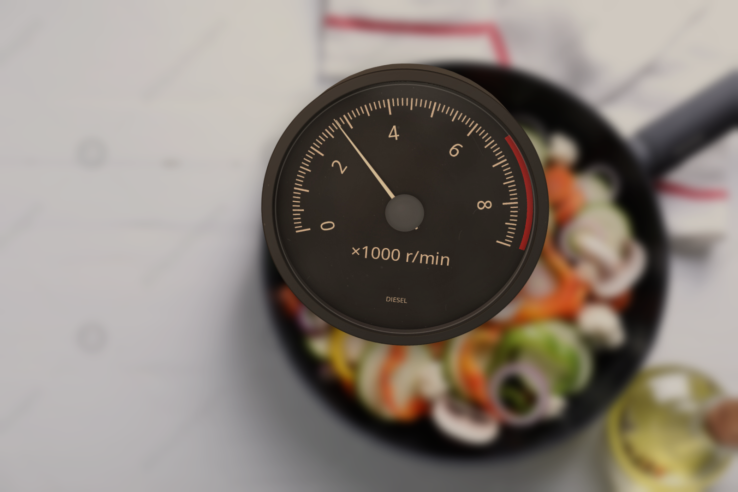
2800
